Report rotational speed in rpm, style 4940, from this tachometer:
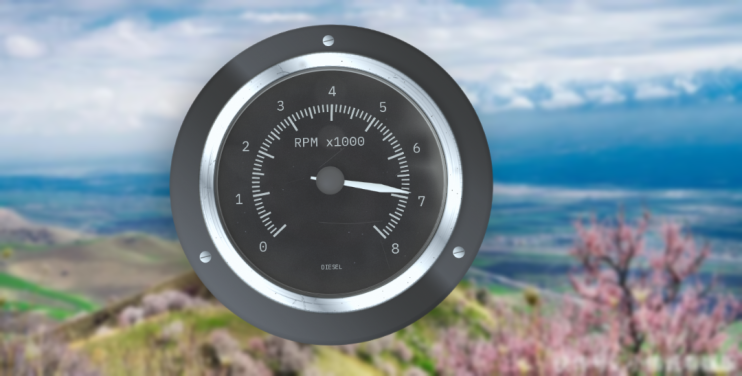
6900
